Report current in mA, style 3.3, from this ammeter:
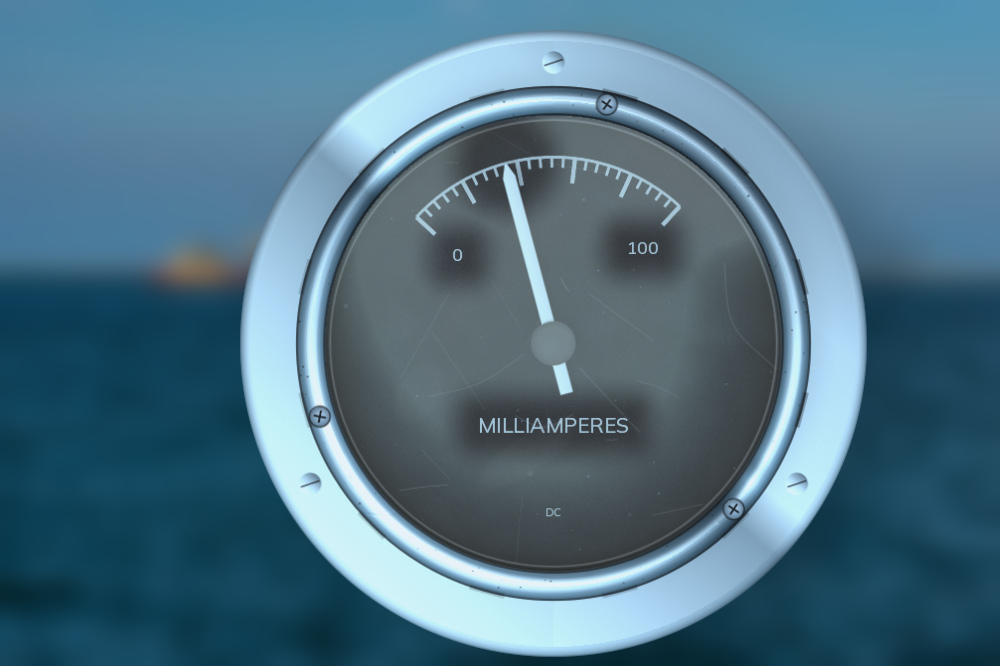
36
